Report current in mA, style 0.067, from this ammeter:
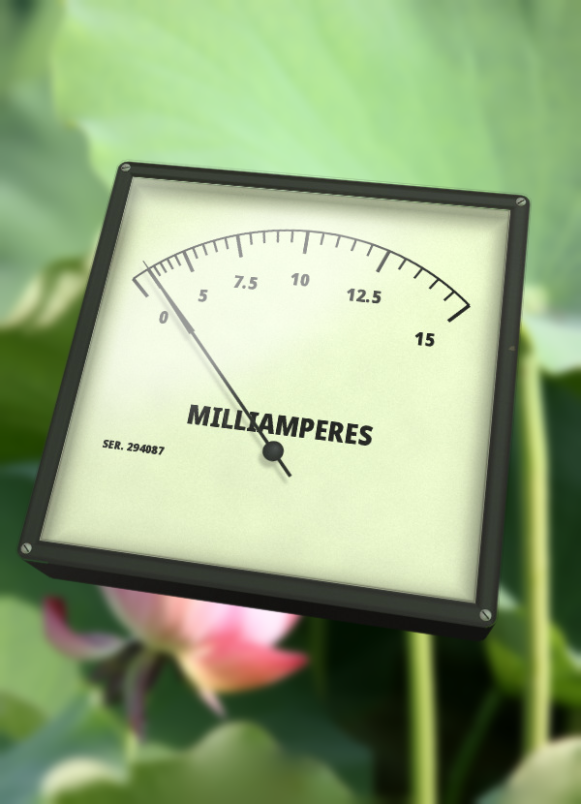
2.5
